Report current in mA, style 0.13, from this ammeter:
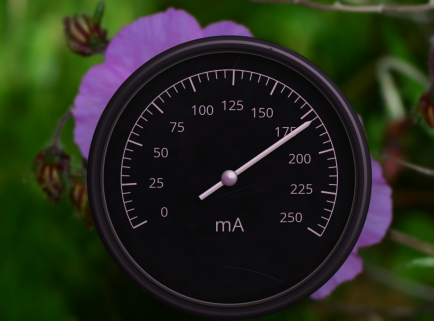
180
